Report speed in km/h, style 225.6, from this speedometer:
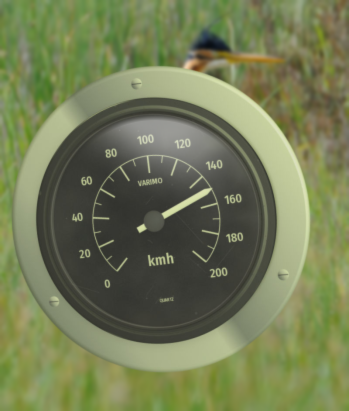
150
